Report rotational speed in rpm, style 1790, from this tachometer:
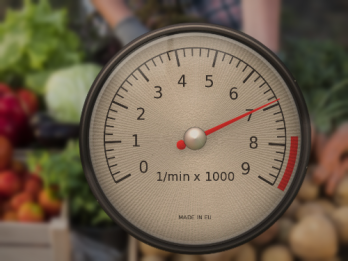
6900
